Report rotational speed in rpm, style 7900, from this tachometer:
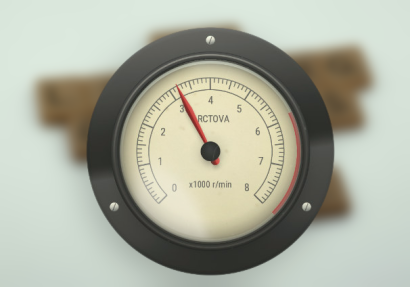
3200
